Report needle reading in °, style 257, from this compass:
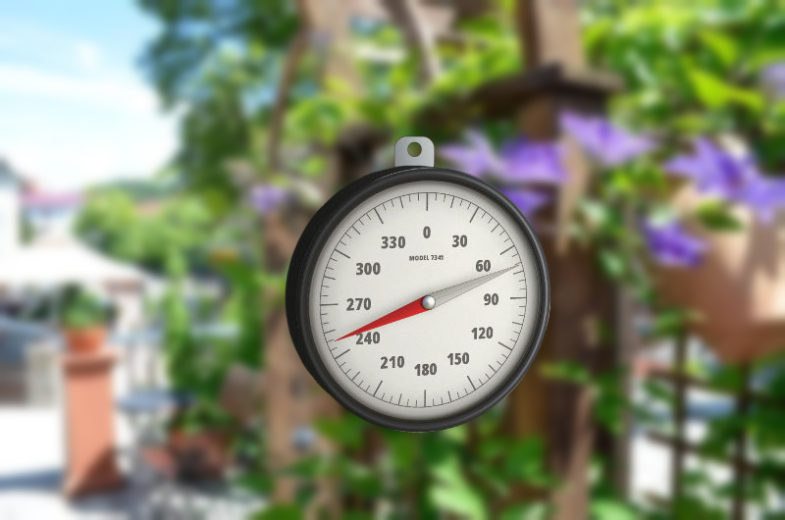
250
